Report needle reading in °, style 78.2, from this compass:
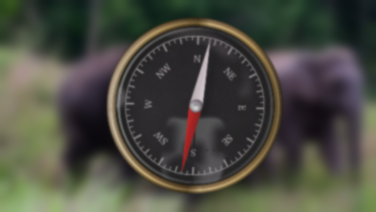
190
